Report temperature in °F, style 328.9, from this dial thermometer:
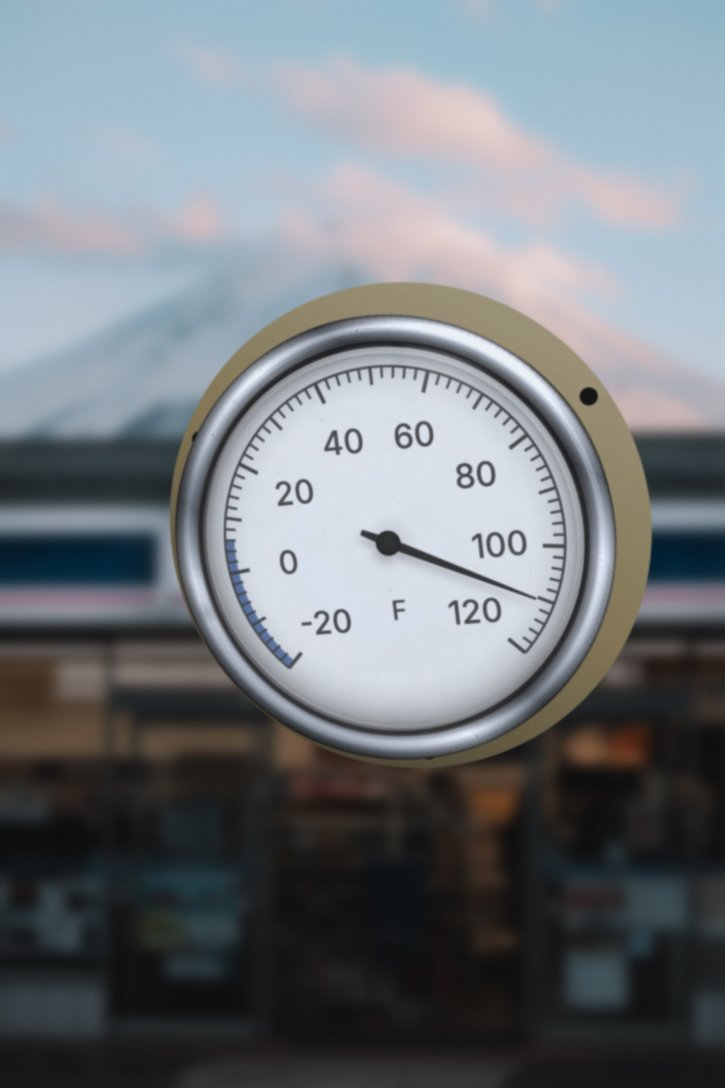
110
